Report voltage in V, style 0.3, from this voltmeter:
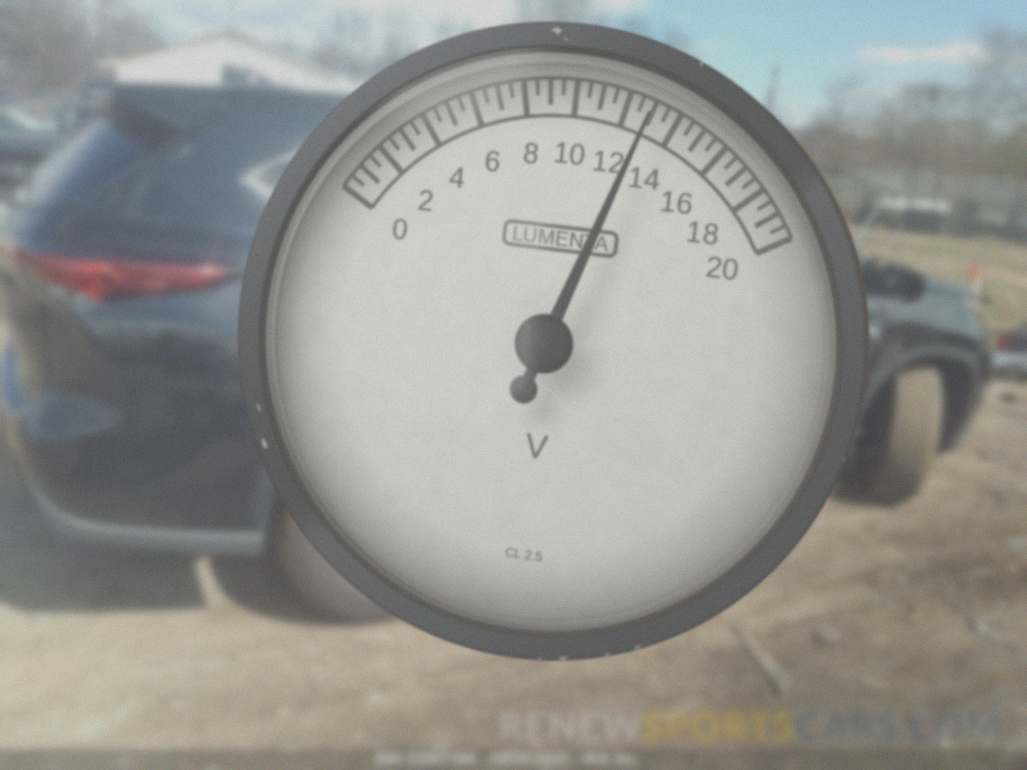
13
